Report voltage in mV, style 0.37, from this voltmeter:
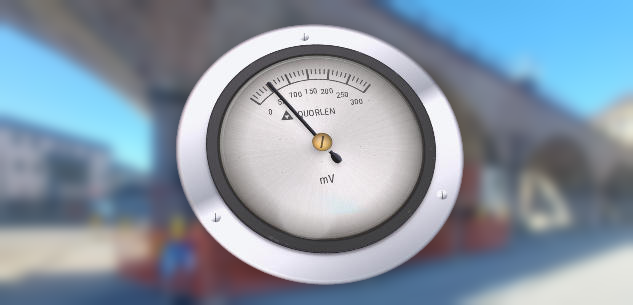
50
